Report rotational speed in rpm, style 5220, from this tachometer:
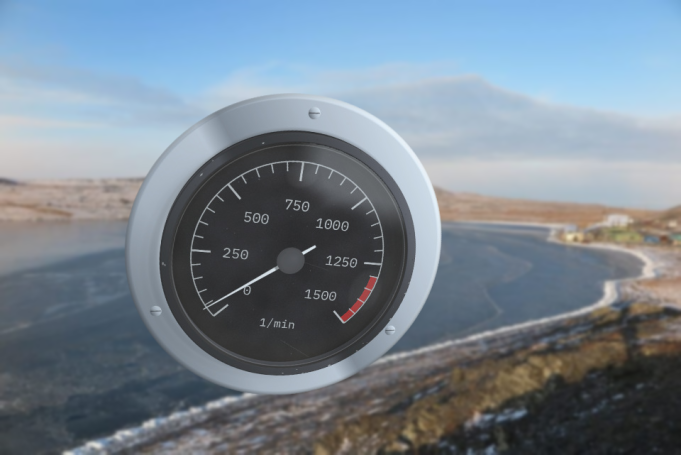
50
